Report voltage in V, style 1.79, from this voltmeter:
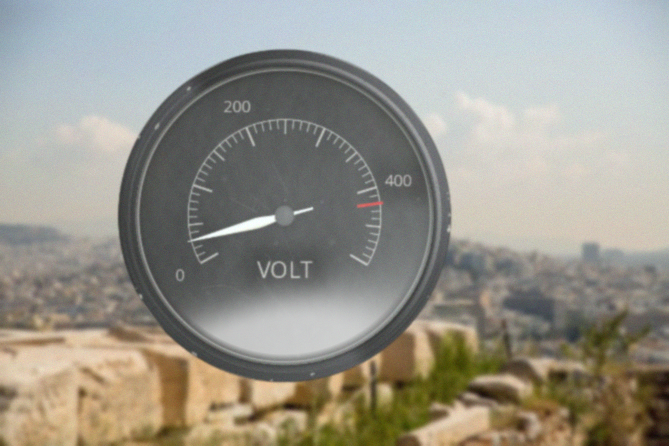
30
